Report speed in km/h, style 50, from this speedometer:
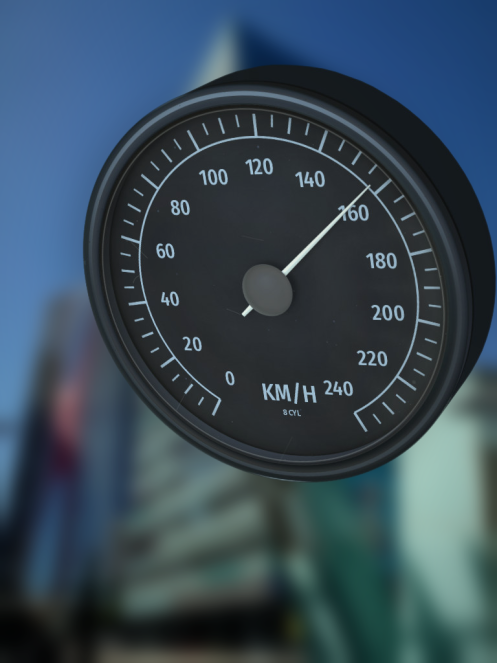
157.5
